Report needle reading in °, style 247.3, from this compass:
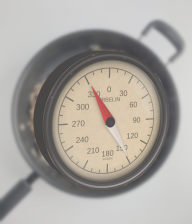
330
